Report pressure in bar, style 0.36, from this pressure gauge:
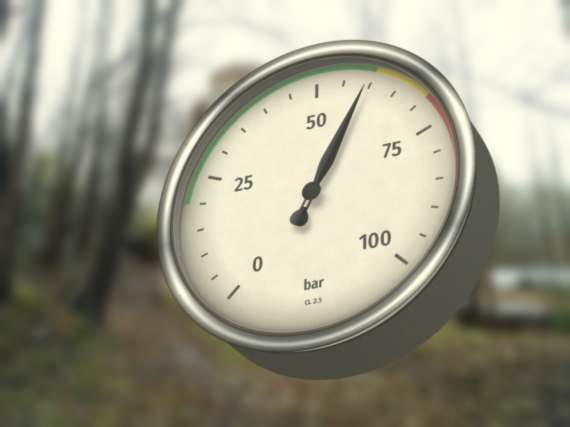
60
